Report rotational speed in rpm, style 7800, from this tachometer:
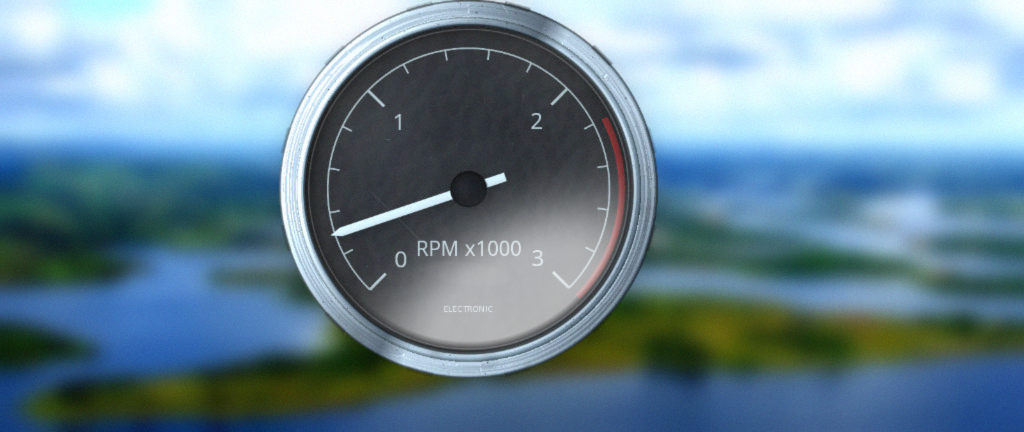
300
